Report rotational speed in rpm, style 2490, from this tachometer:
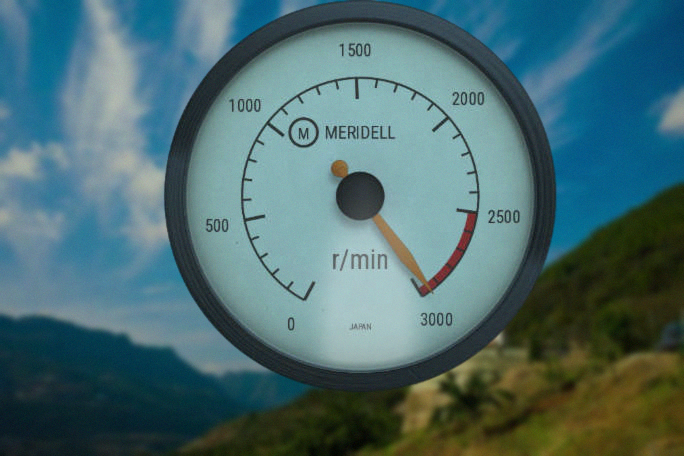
2950
